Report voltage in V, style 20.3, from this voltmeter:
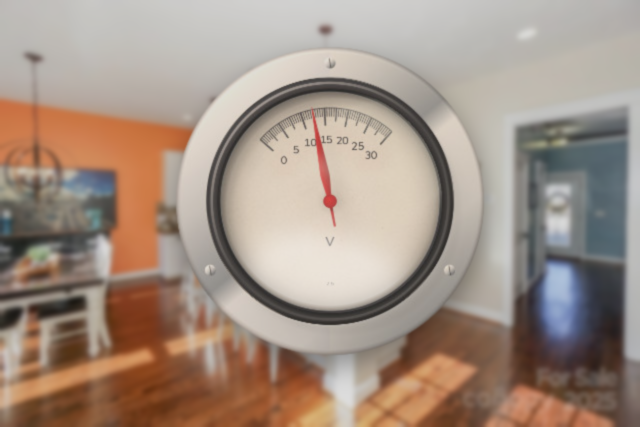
12.5
